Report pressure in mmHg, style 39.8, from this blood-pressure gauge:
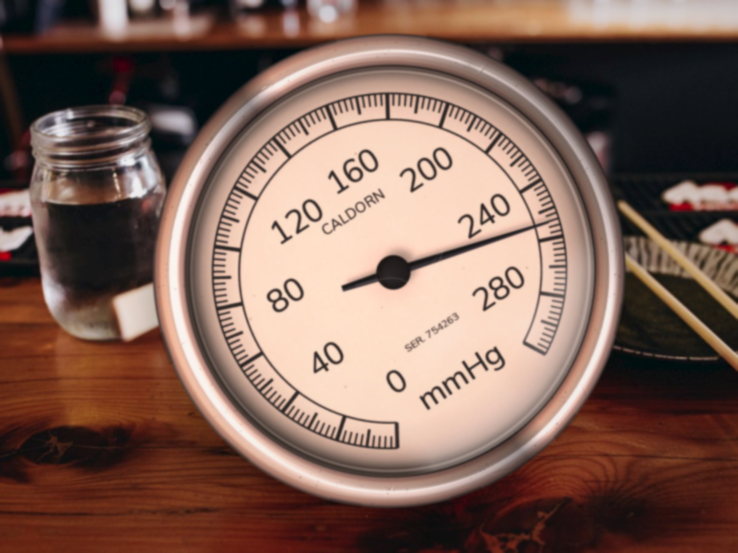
254
